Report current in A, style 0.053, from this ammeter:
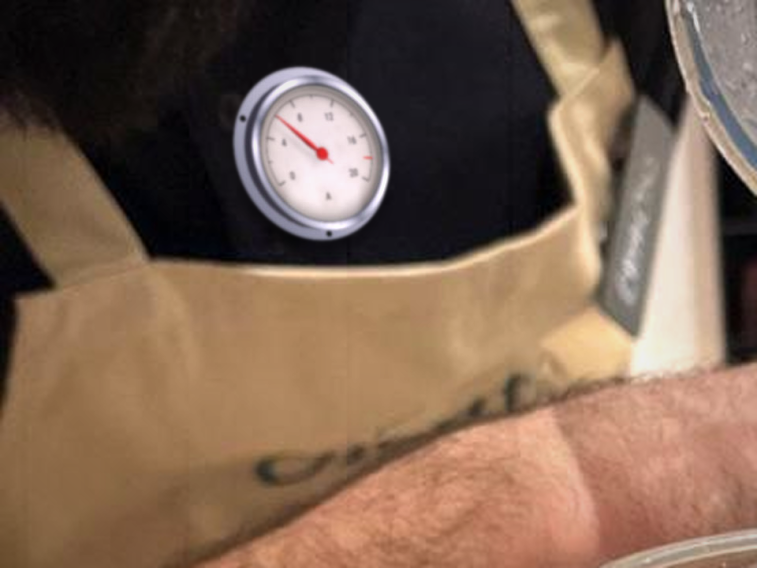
6
